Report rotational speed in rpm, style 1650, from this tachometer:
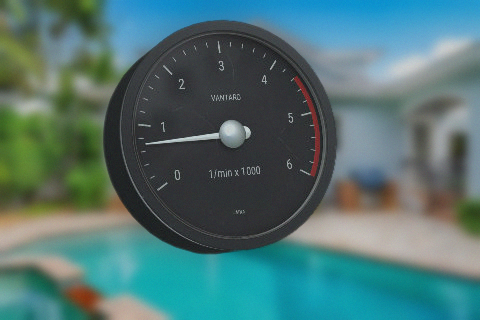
700
